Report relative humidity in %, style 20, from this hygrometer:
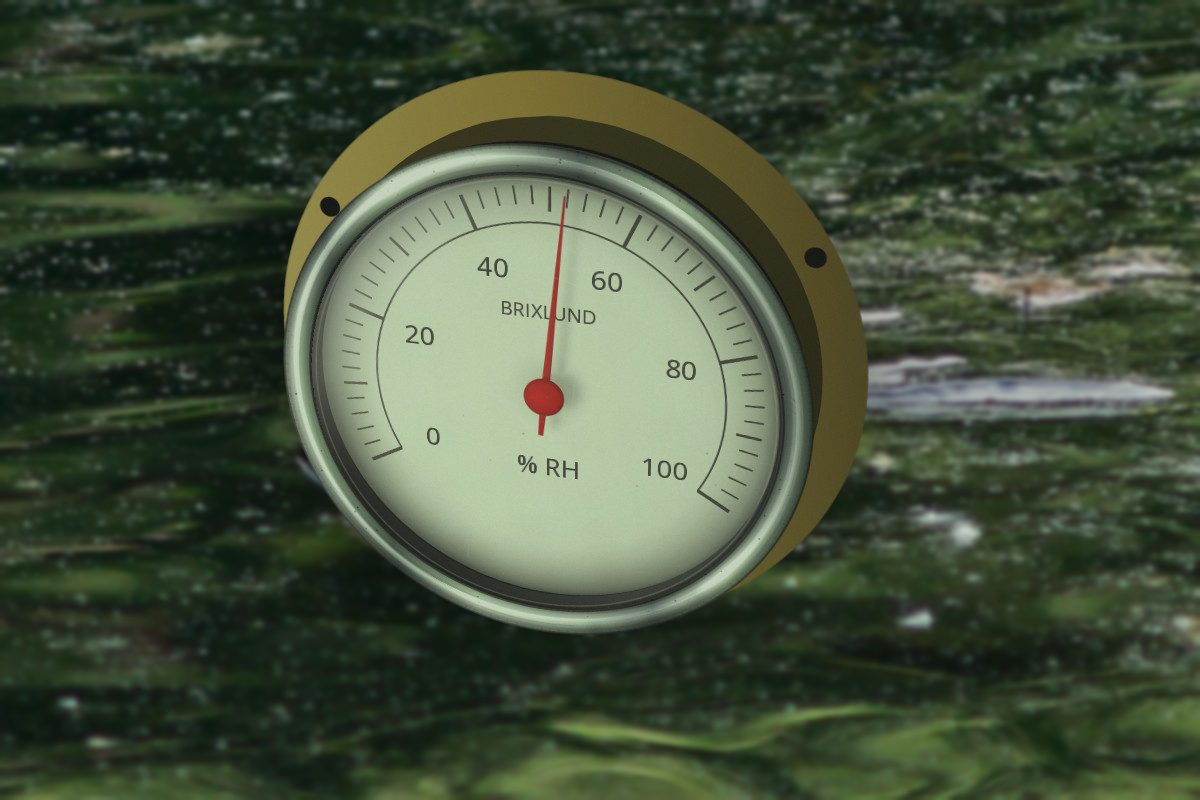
52
